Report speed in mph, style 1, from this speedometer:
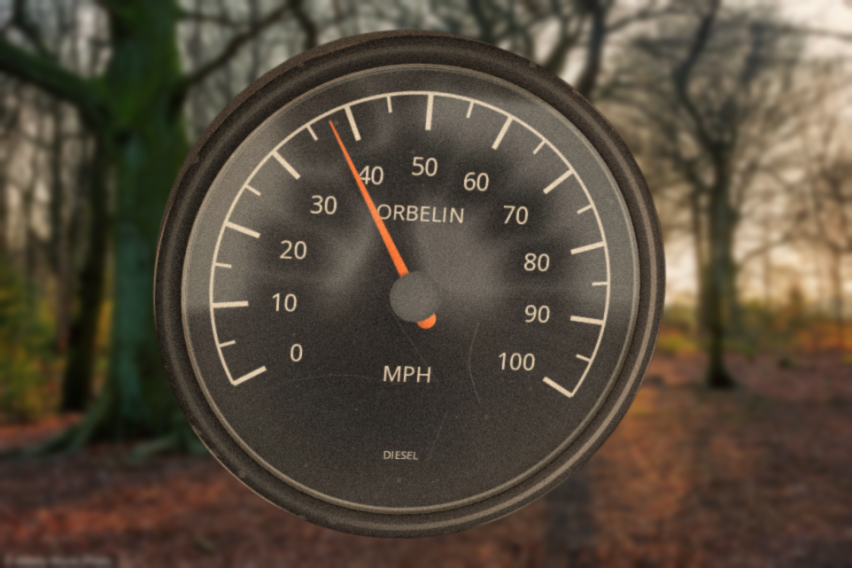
37.5
